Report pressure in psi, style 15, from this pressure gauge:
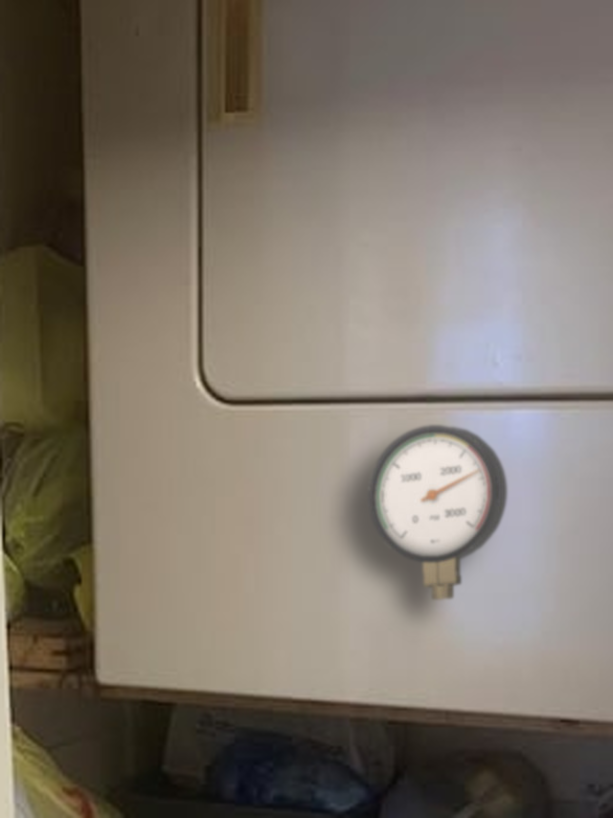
2300
